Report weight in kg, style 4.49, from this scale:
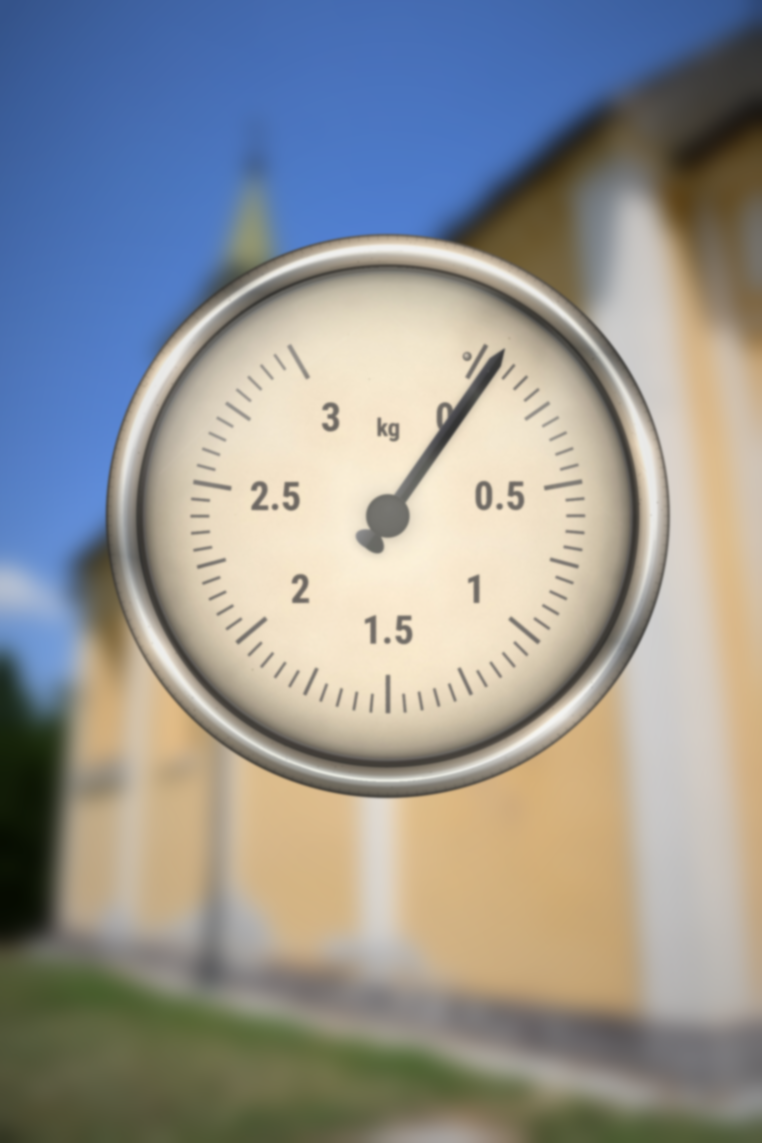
0.05
